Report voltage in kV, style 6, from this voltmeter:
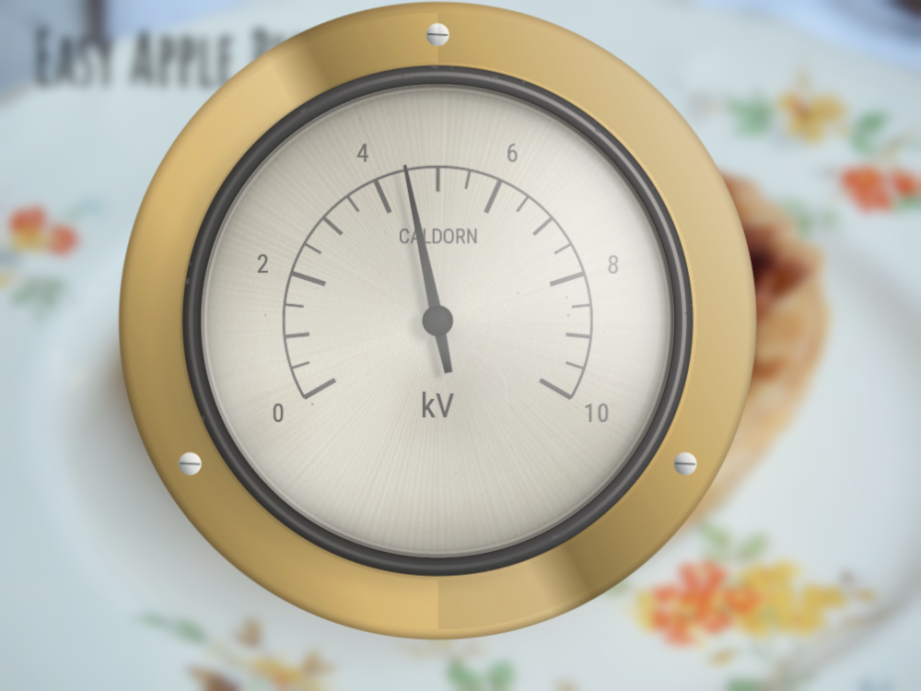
4.5
